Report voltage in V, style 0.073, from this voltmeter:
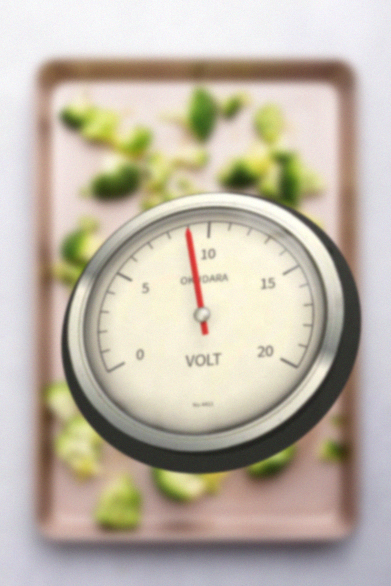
9
